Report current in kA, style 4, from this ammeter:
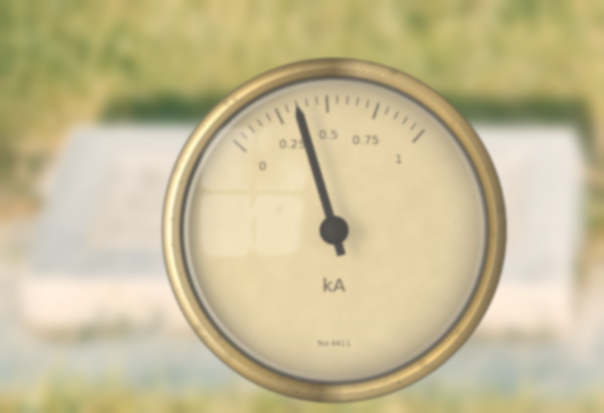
0.35
